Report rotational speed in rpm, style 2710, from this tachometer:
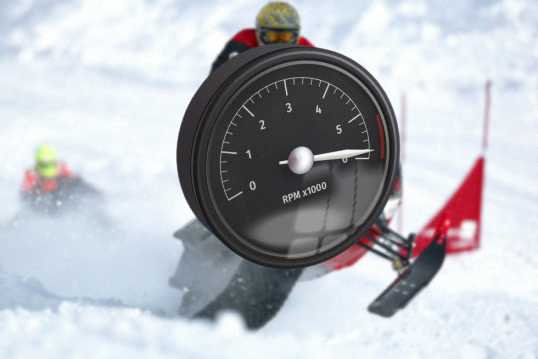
5800
